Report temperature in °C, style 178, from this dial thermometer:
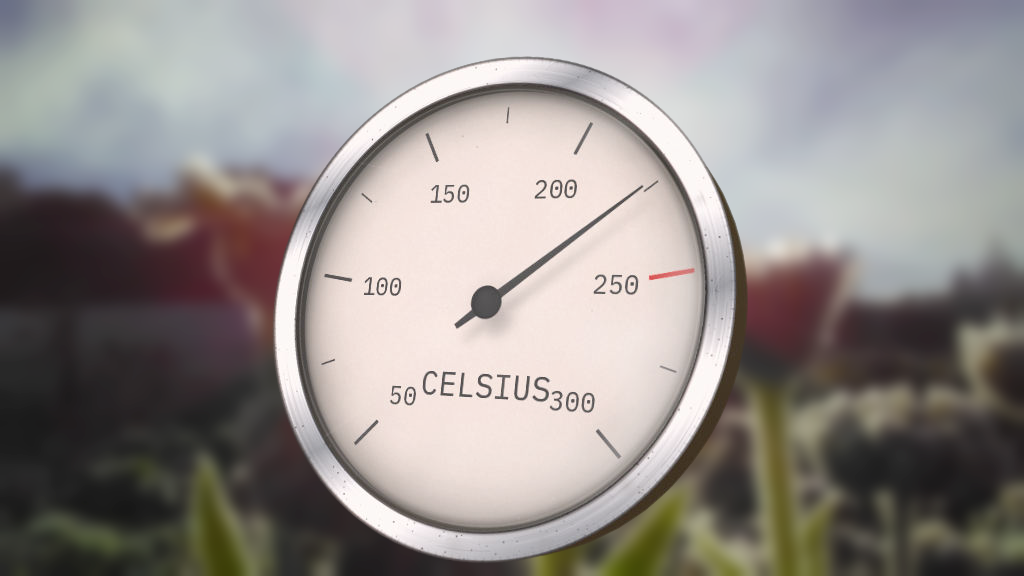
225
